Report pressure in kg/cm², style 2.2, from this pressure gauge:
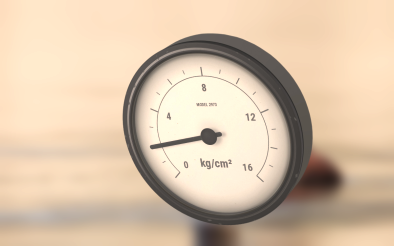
2
